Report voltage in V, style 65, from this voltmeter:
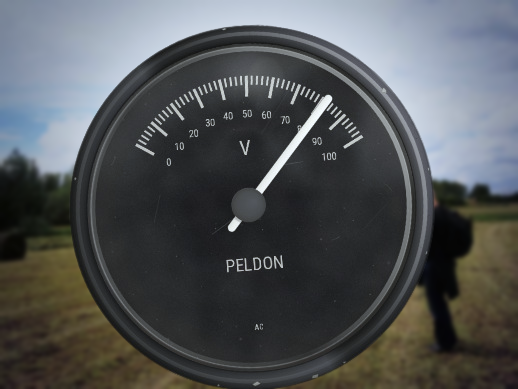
82
